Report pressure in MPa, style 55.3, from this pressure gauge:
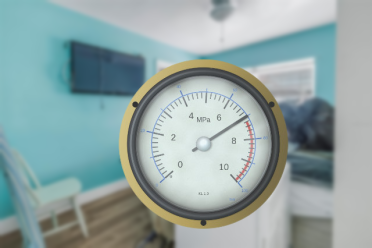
7
